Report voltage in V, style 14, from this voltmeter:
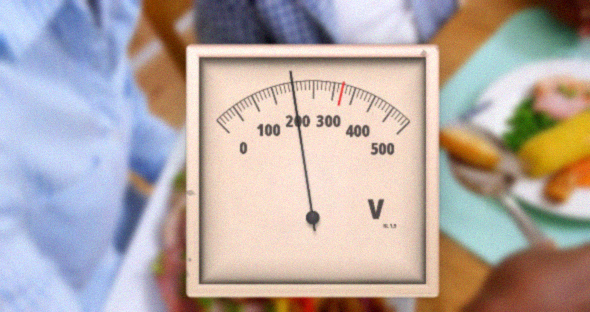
200
